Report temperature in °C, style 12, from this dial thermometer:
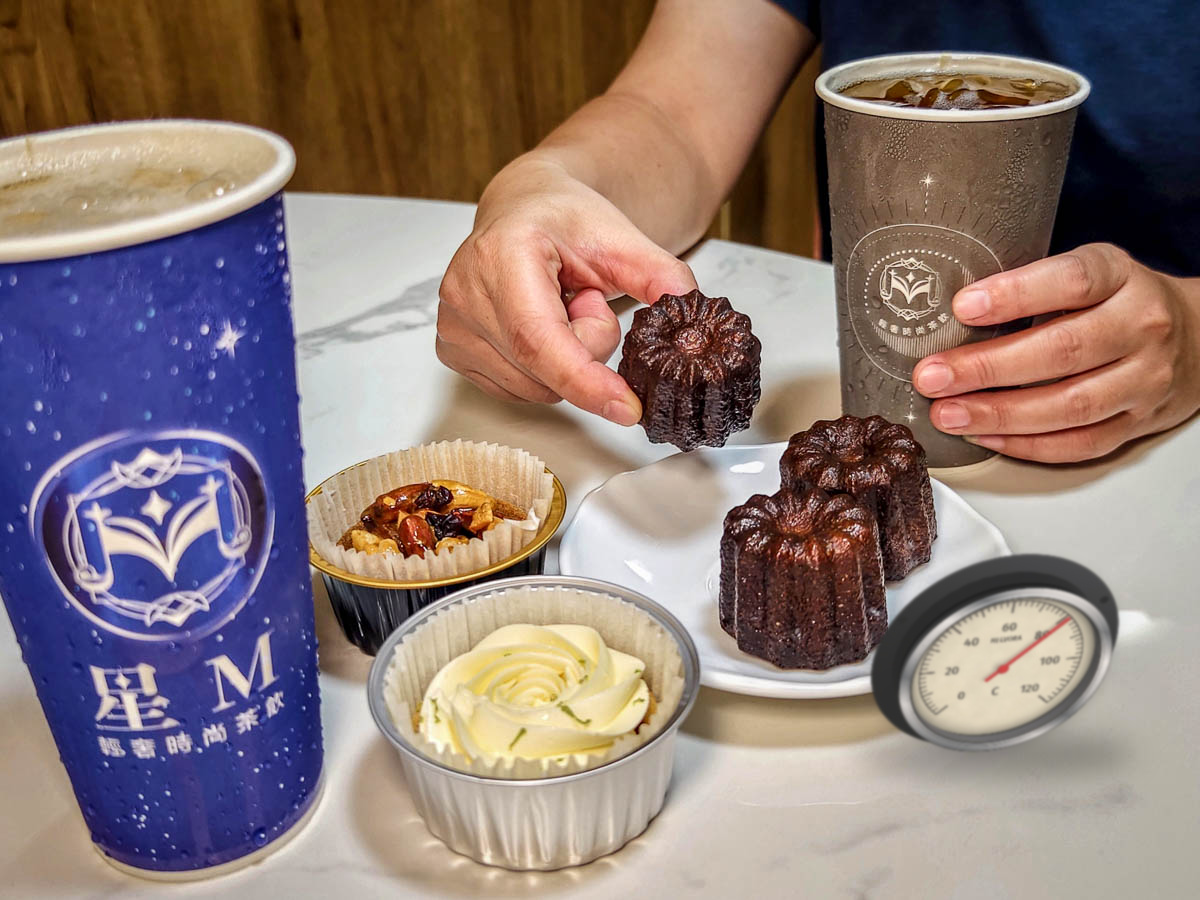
80
